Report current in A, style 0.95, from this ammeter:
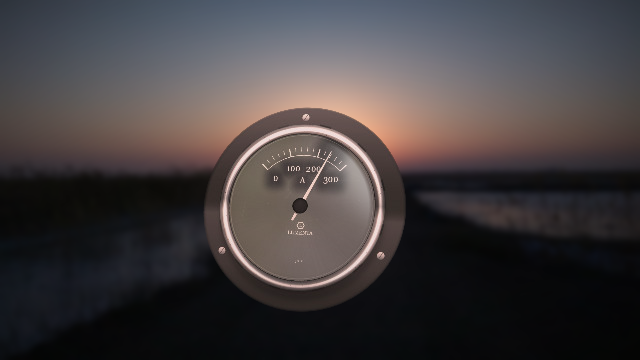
240
